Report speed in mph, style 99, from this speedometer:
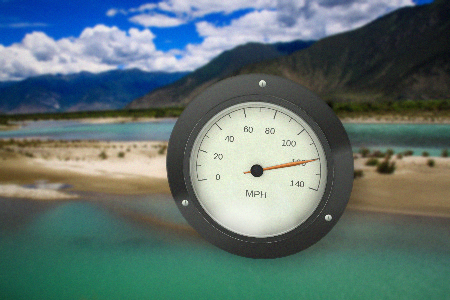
120
